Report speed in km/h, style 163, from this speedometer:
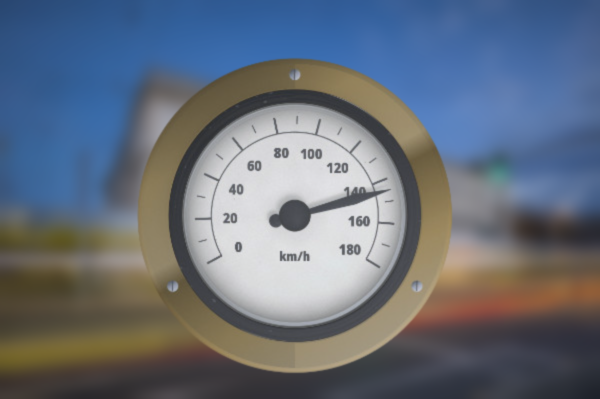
145
